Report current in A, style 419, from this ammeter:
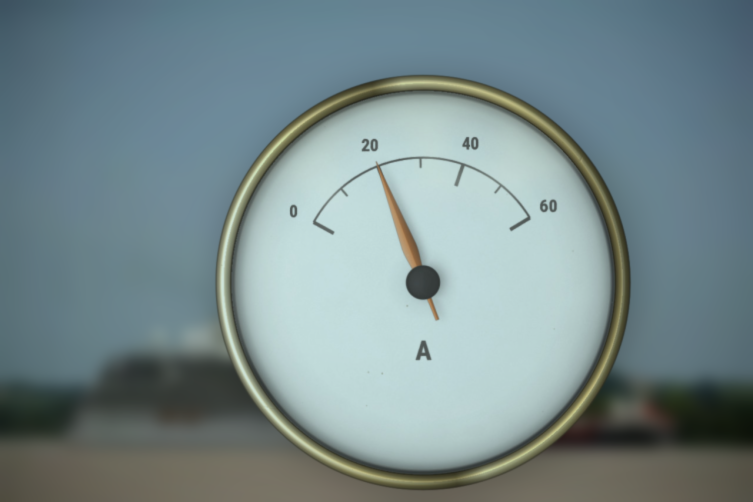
20
